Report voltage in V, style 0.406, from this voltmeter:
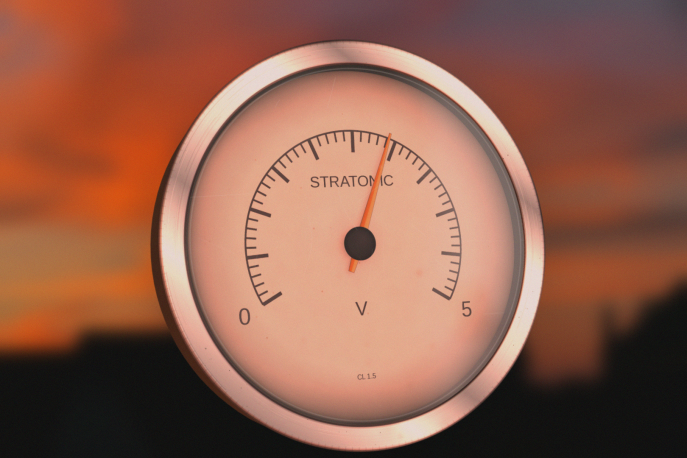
2.9
